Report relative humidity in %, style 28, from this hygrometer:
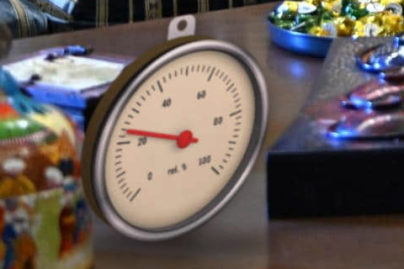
24
